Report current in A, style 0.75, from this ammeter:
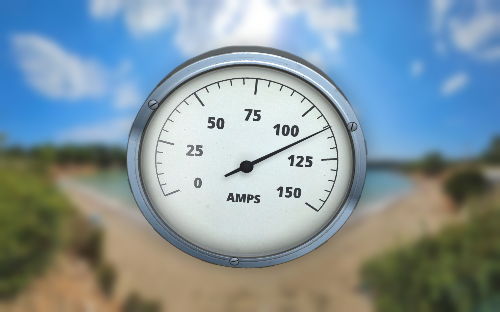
110
